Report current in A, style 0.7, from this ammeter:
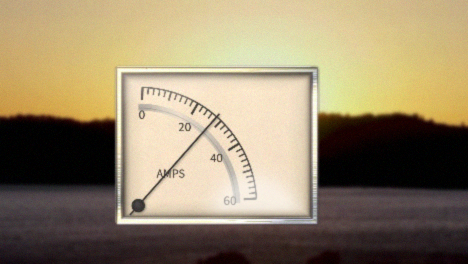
28
